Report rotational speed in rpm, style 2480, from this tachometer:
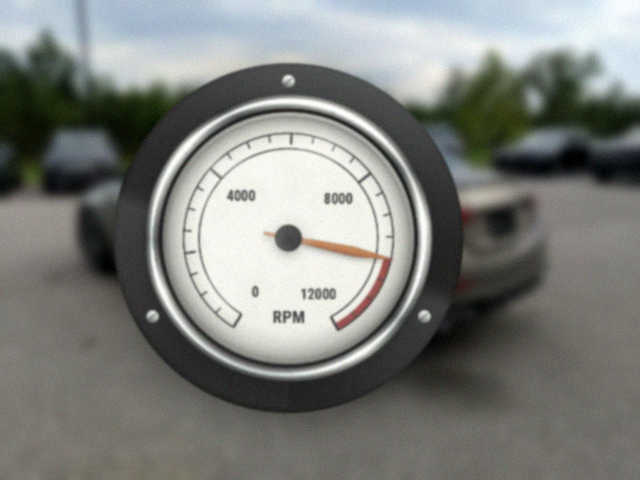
10000
